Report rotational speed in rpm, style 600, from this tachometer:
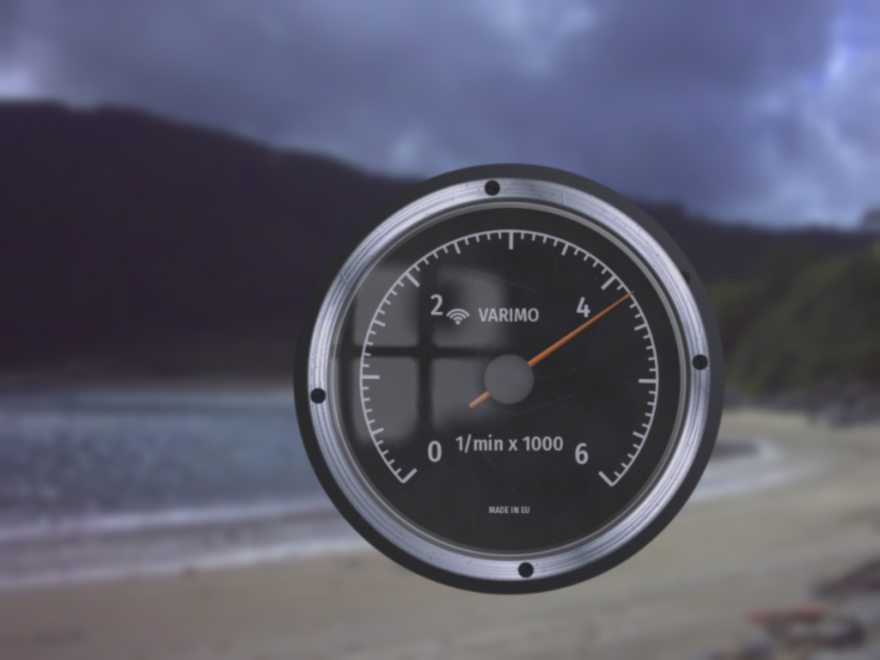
4200
